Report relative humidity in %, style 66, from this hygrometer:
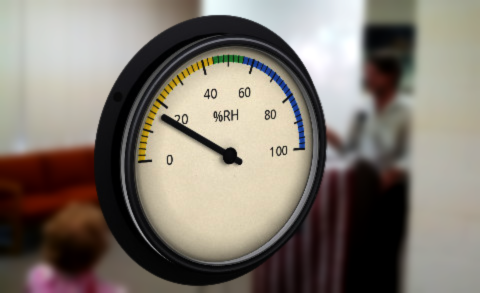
16
